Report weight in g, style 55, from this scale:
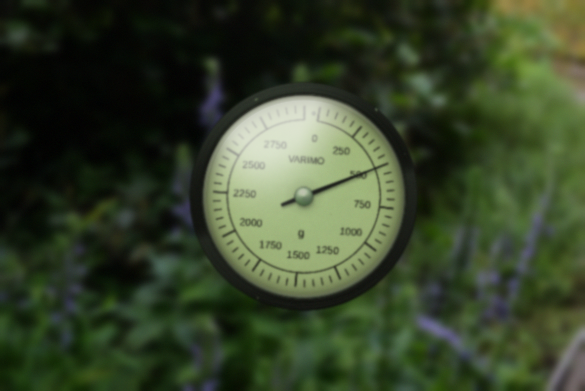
500
